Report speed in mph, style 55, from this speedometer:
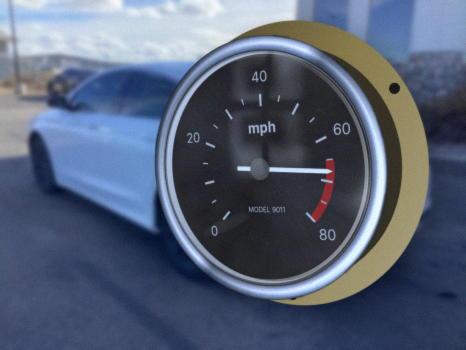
67.5
